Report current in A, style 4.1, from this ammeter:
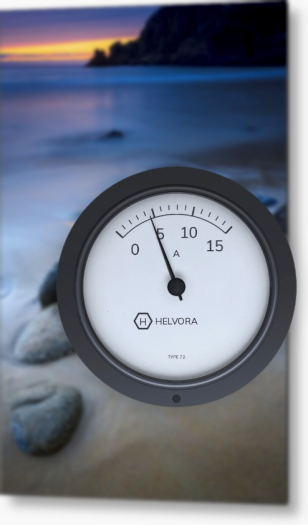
4.5
